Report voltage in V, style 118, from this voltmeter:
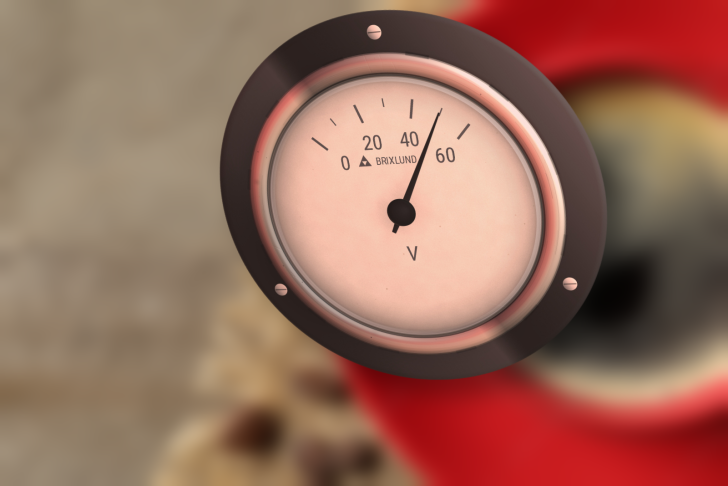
50
